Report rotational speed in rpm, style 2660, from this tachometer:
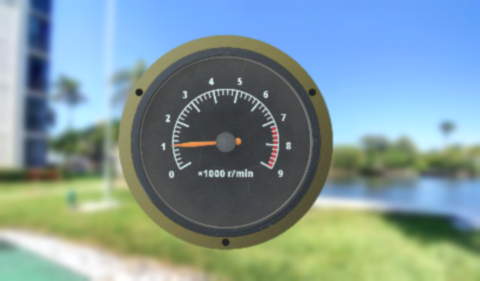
1000
